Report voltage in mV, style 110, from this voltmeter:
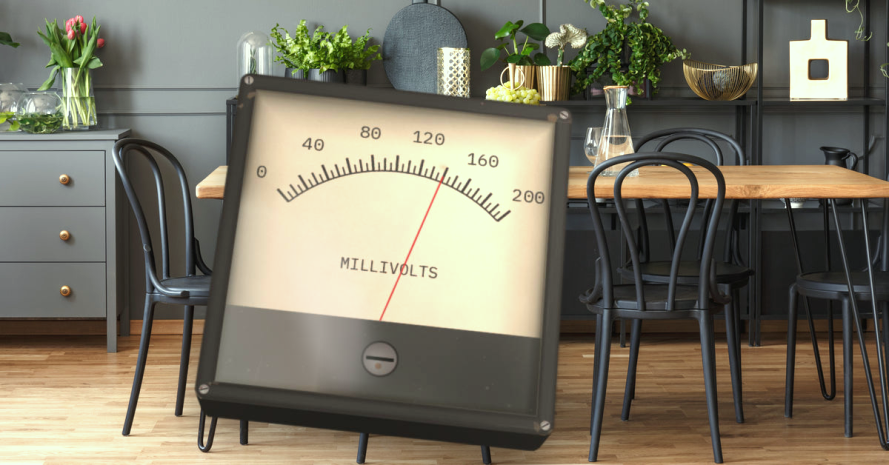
140
